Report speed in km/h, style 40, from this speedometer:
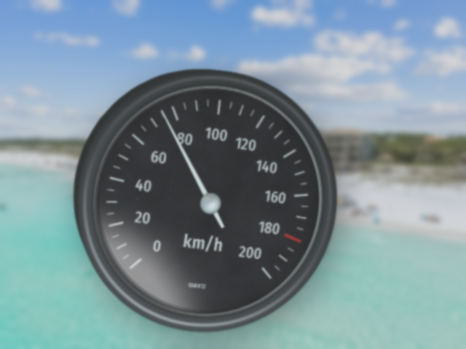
75
